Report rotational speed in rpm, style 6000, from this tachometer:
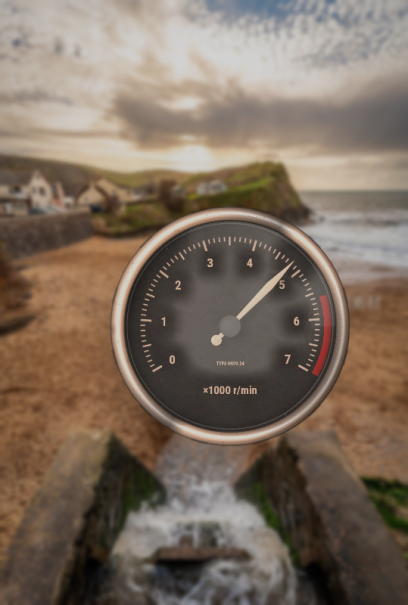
4800
